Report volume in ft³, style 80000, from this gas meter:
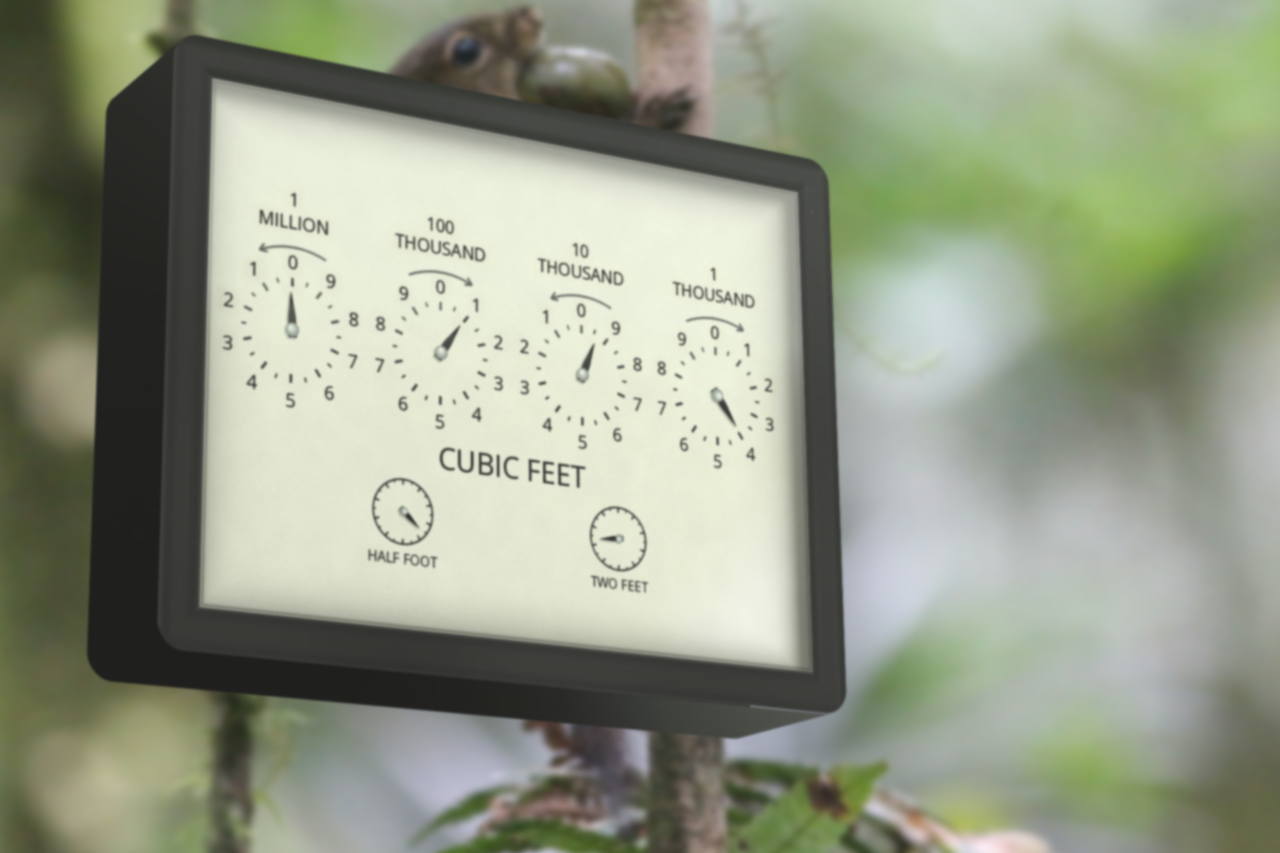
9400
